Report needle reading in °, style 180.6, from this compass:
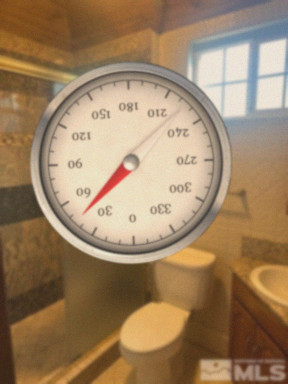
45
